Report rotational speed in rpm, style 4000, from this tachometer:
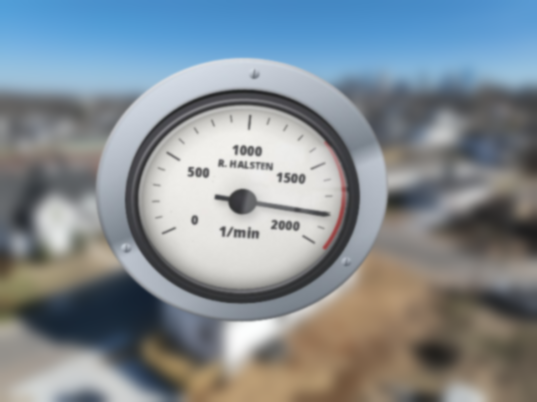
1800
